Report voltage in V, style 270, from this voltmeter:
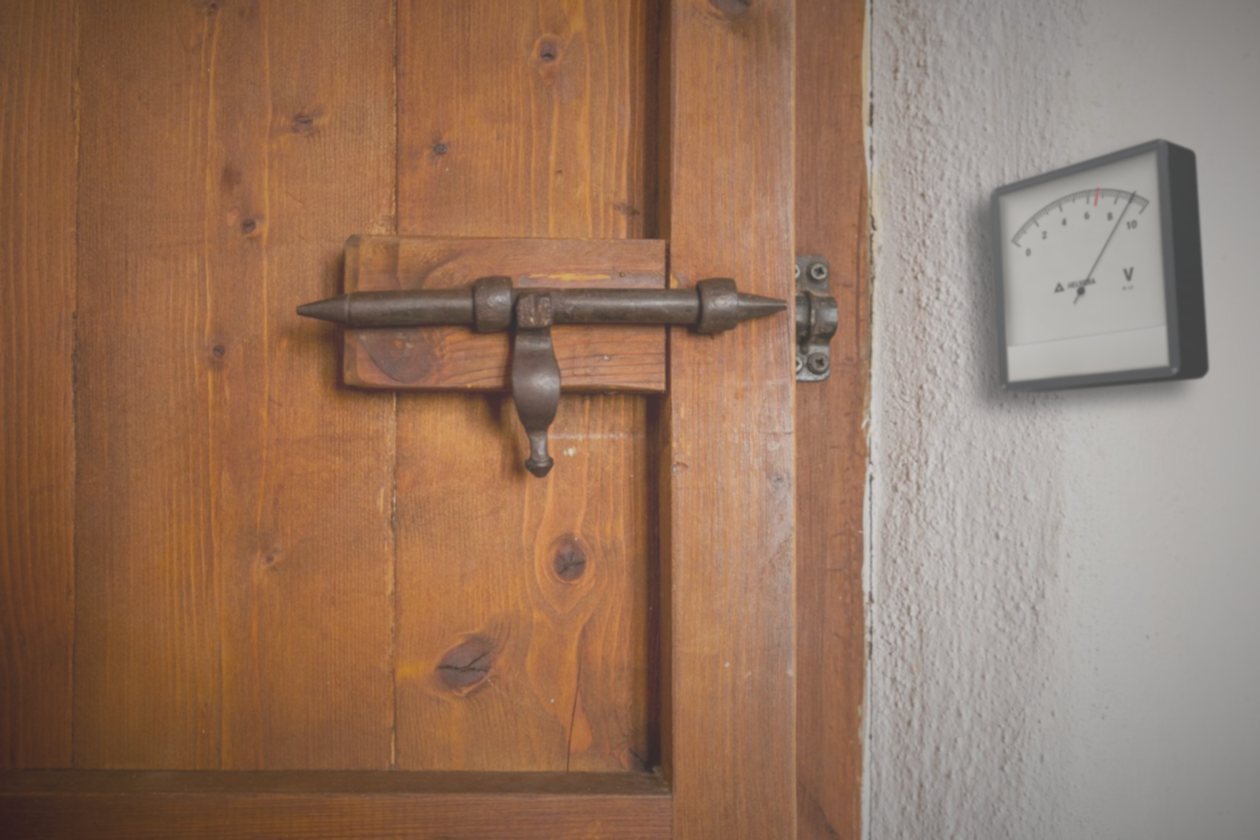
9
